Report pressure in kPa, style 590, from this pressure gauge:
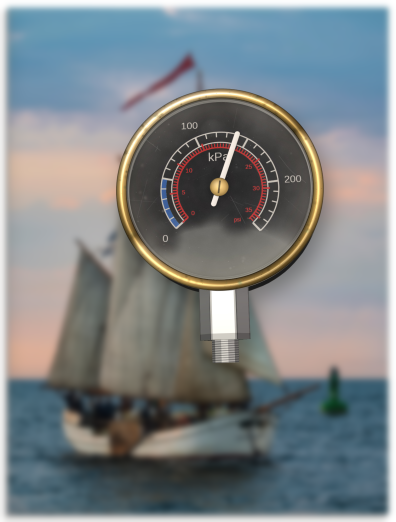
140
